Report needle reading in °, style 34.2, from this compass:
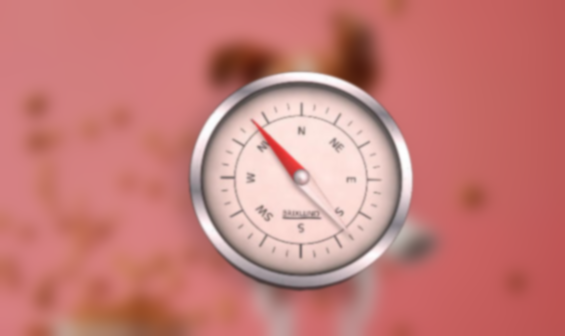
320
